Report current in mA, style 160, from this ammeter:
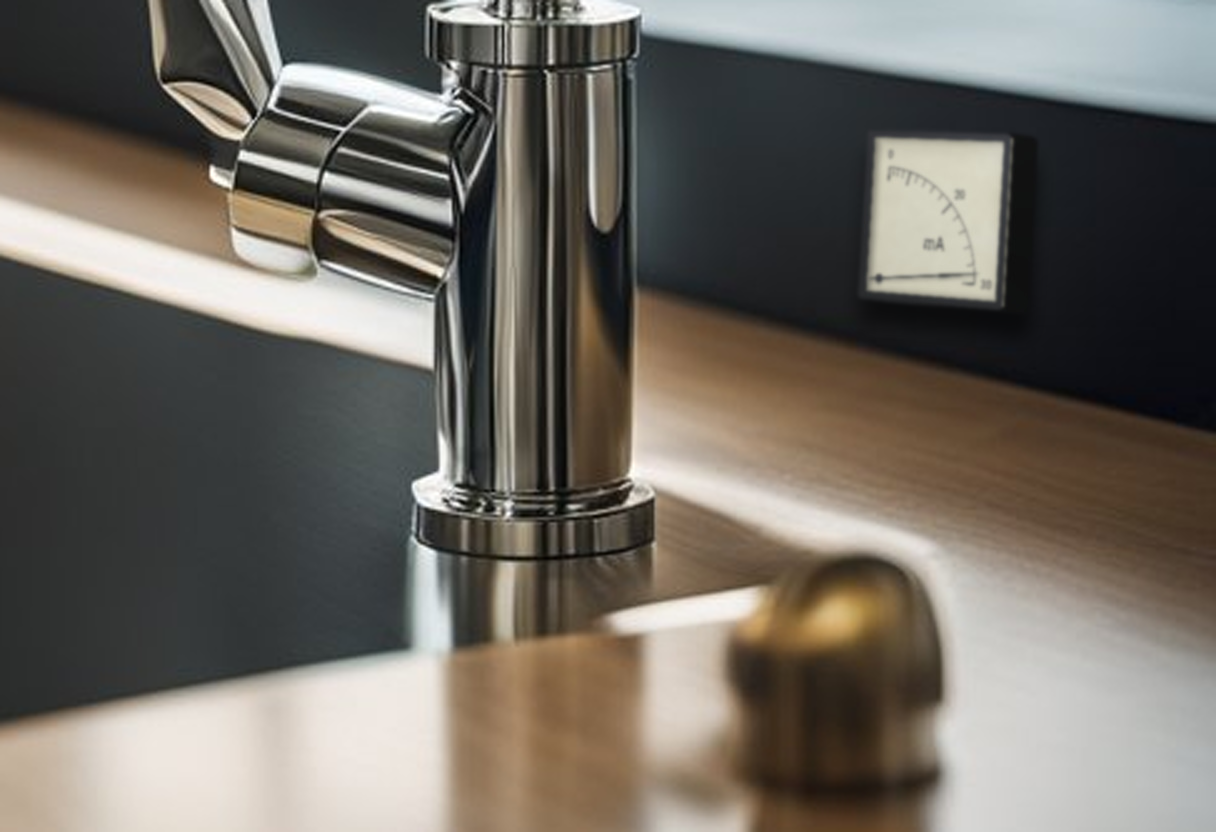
29
